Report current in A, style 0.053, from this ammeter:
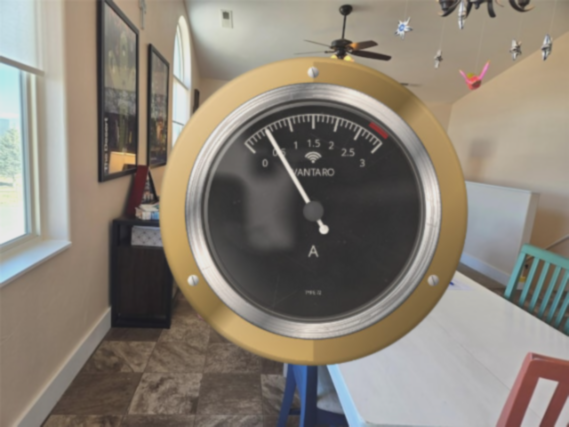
0.5
